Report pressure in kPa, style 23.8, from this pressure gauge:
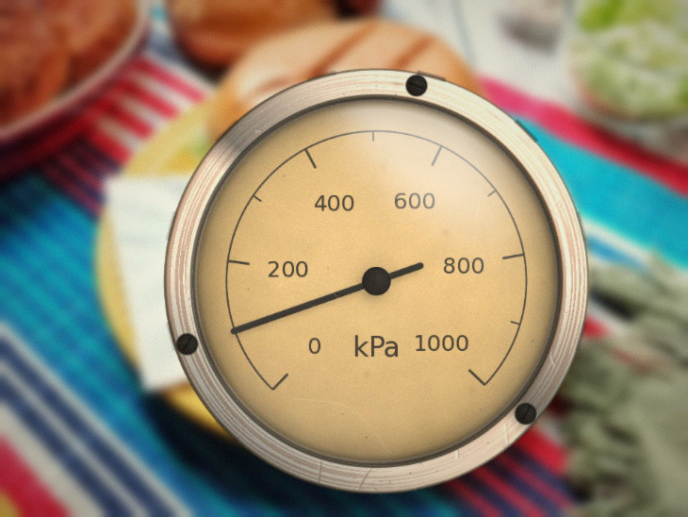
100
